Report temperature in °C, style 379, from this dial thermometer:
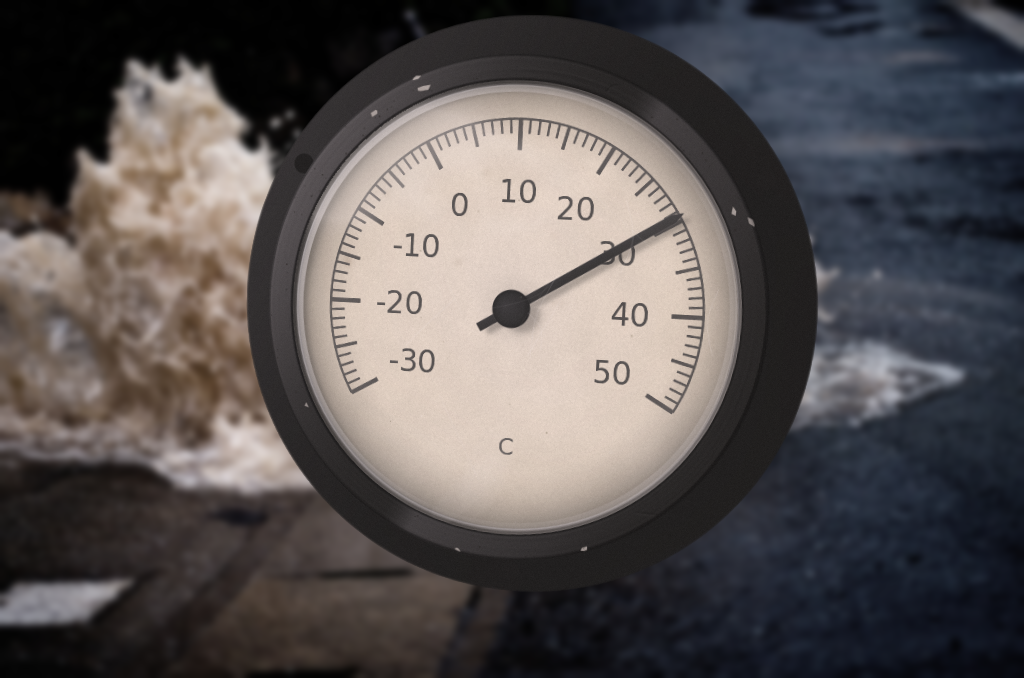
29.5
